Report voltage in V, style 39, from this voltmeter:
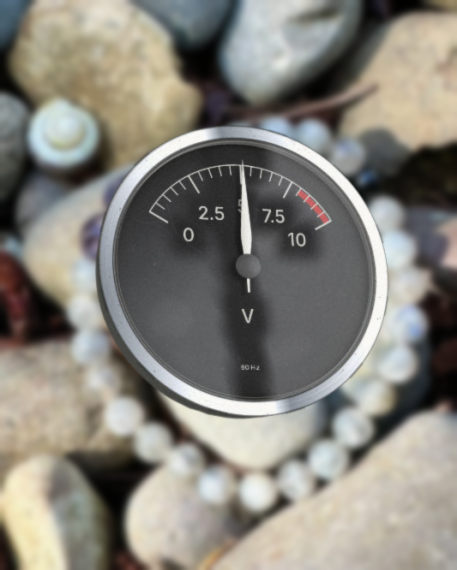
5
